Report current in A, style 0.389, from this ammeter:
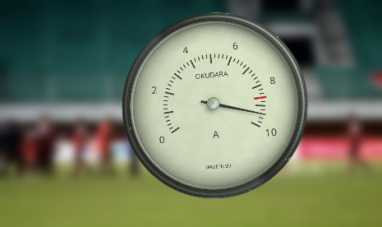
9.4
